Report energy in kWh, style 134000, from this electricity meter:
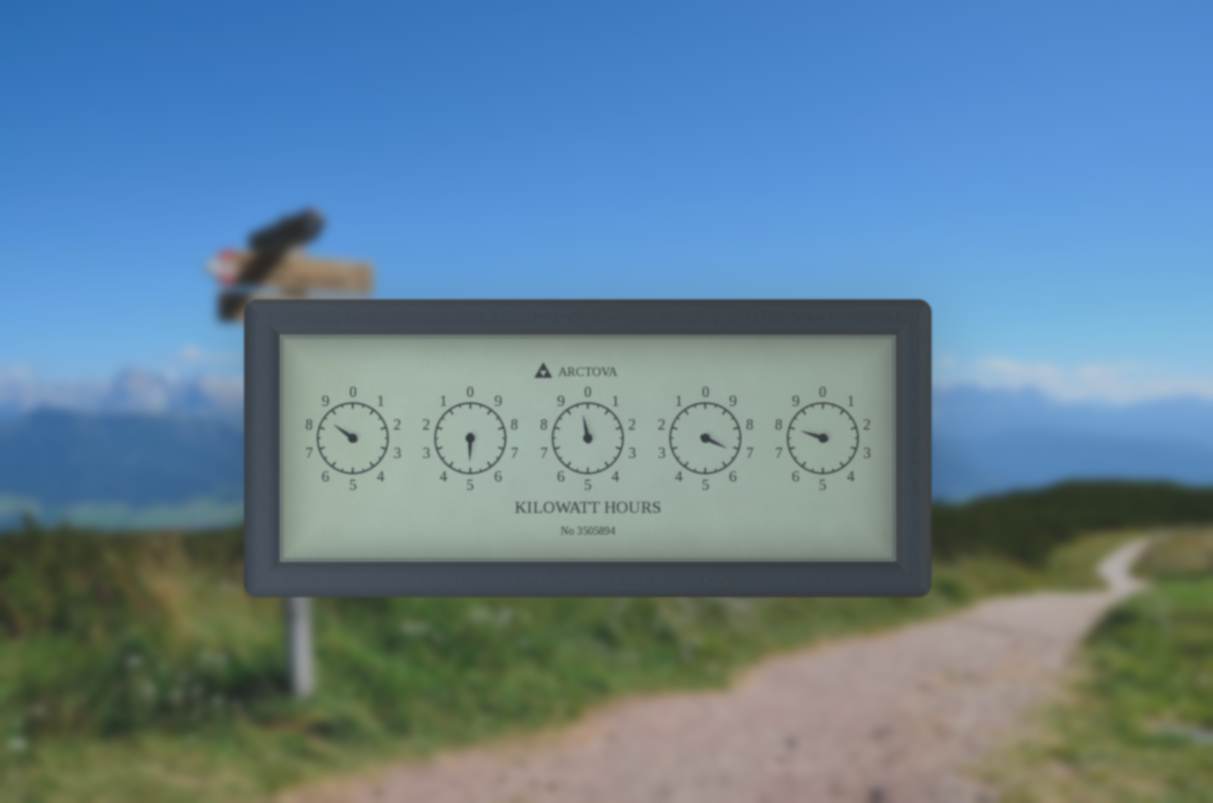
84968
